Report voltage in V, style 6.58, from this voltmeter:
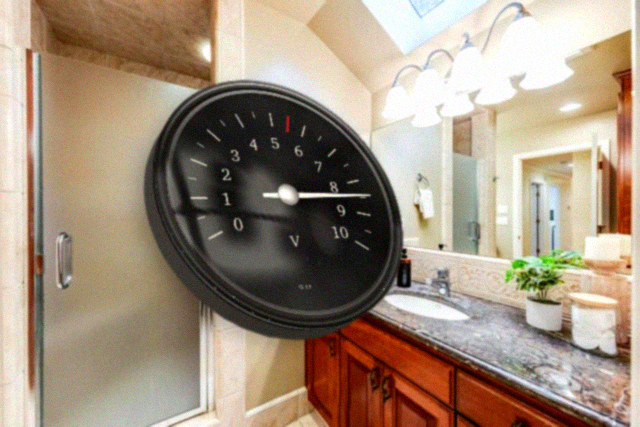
8.5
